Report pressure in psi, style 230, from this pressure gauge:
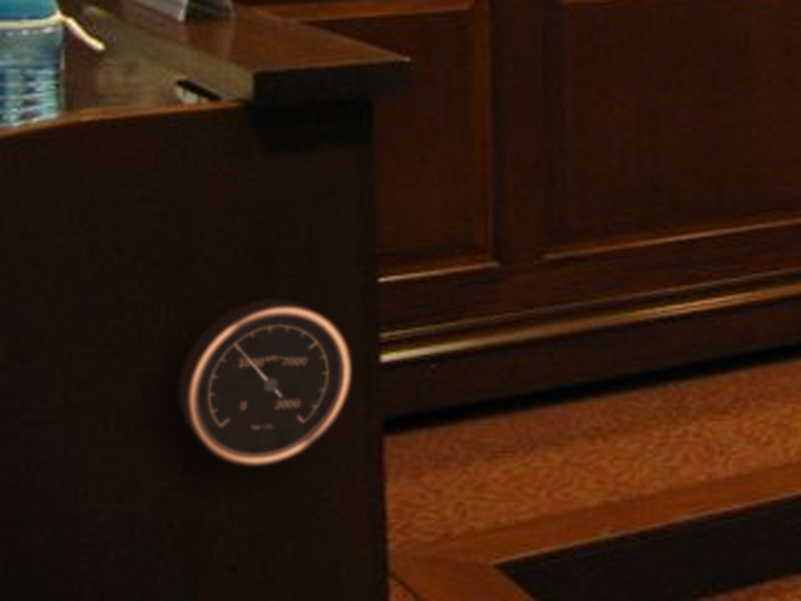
1000
